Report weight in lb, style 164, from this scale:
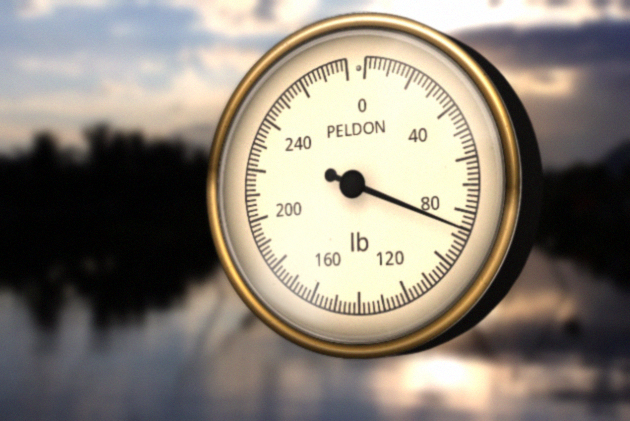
86
